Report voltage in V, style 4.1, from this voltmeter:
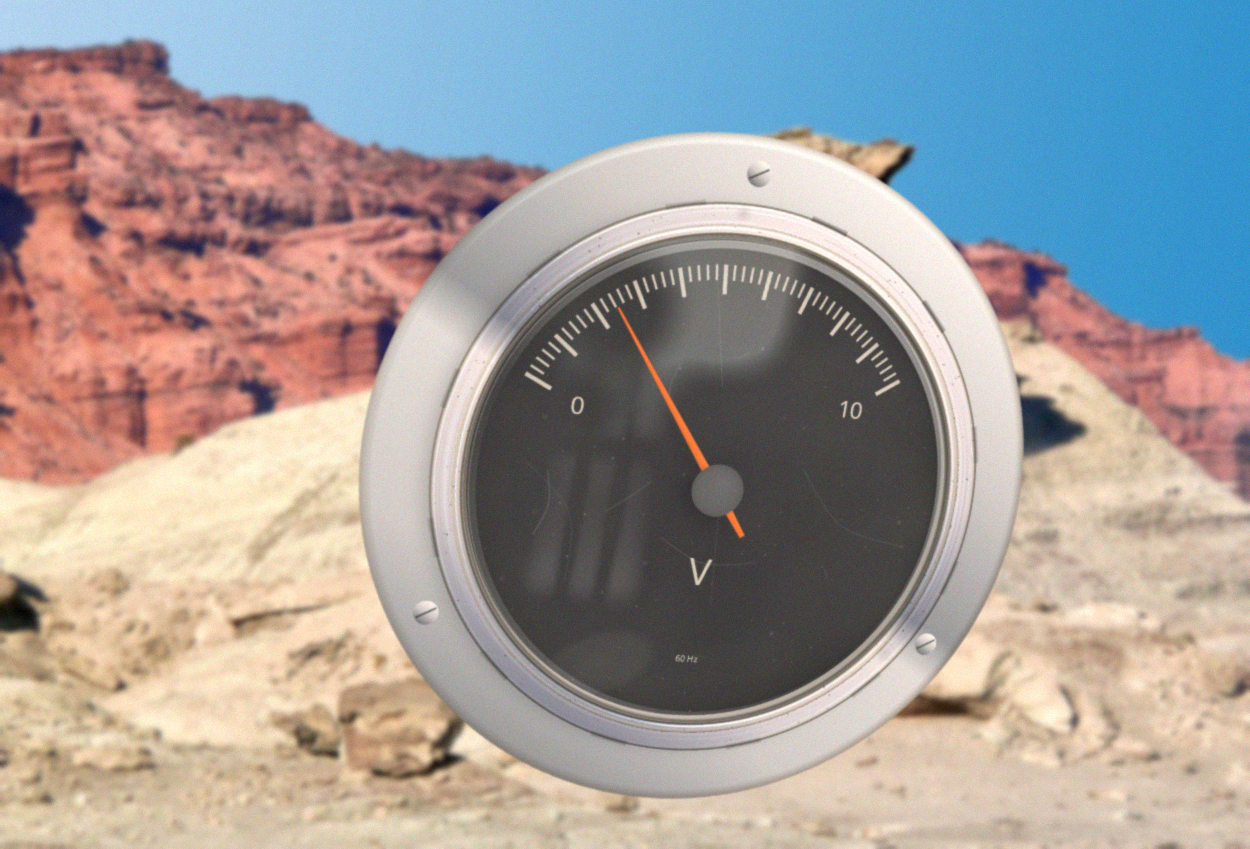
2.4
